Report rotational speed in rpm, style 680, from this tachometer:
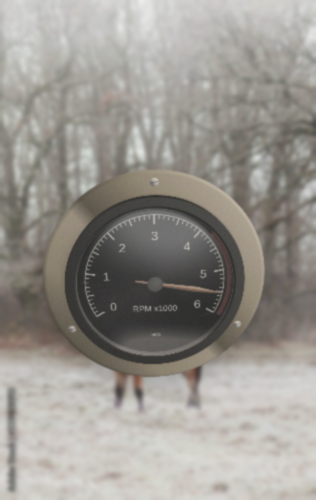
5500
